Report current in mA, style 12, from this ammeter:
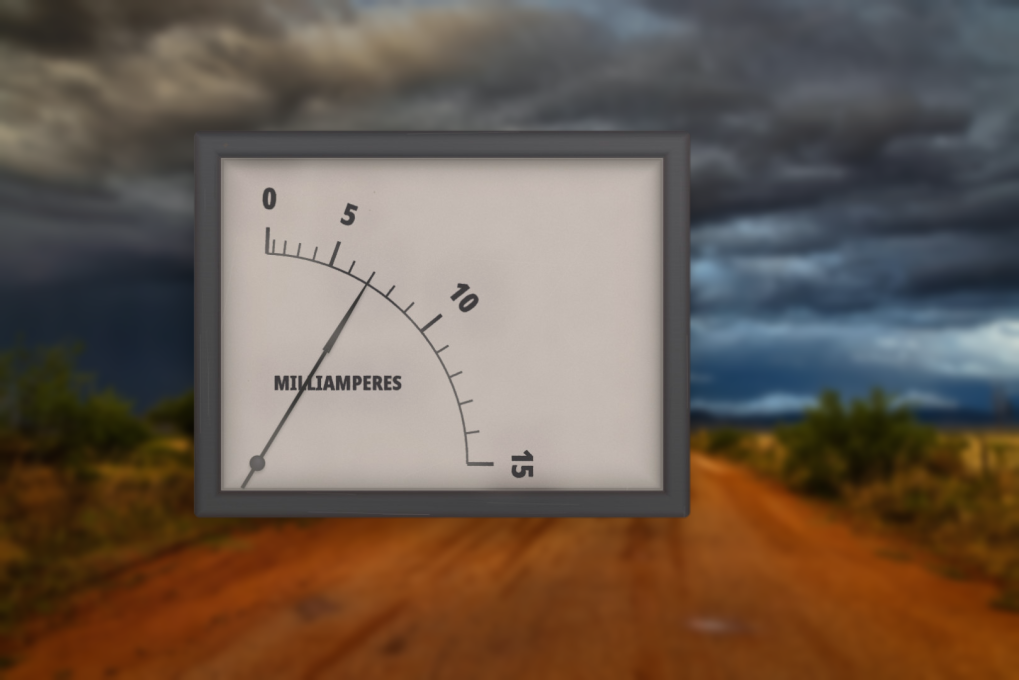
7
